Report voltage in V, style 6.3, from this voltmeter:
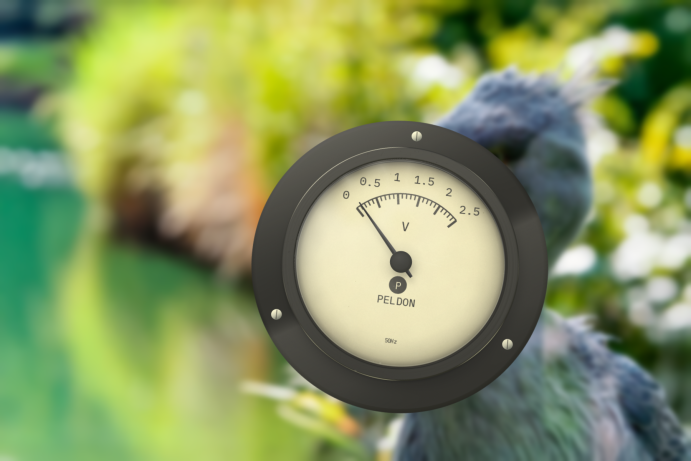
0.1
